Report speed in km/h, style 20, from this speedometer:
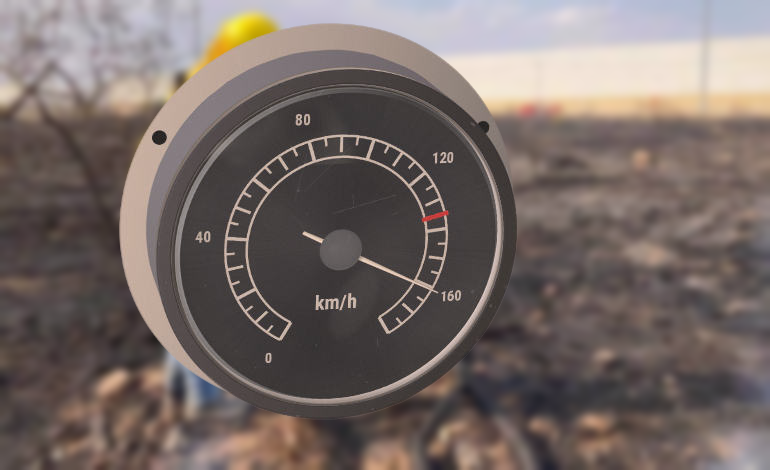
160
